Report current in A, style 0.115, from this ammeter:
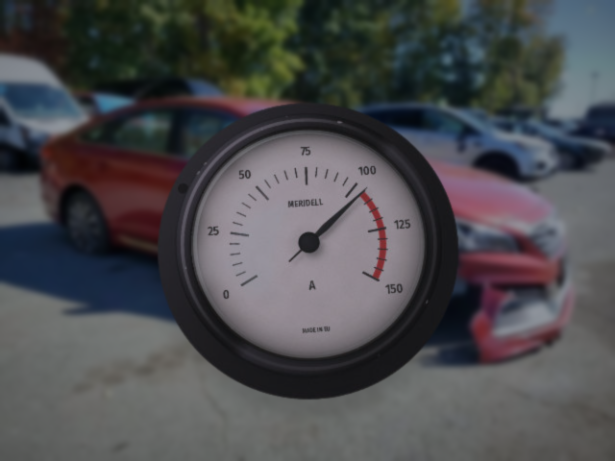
105
